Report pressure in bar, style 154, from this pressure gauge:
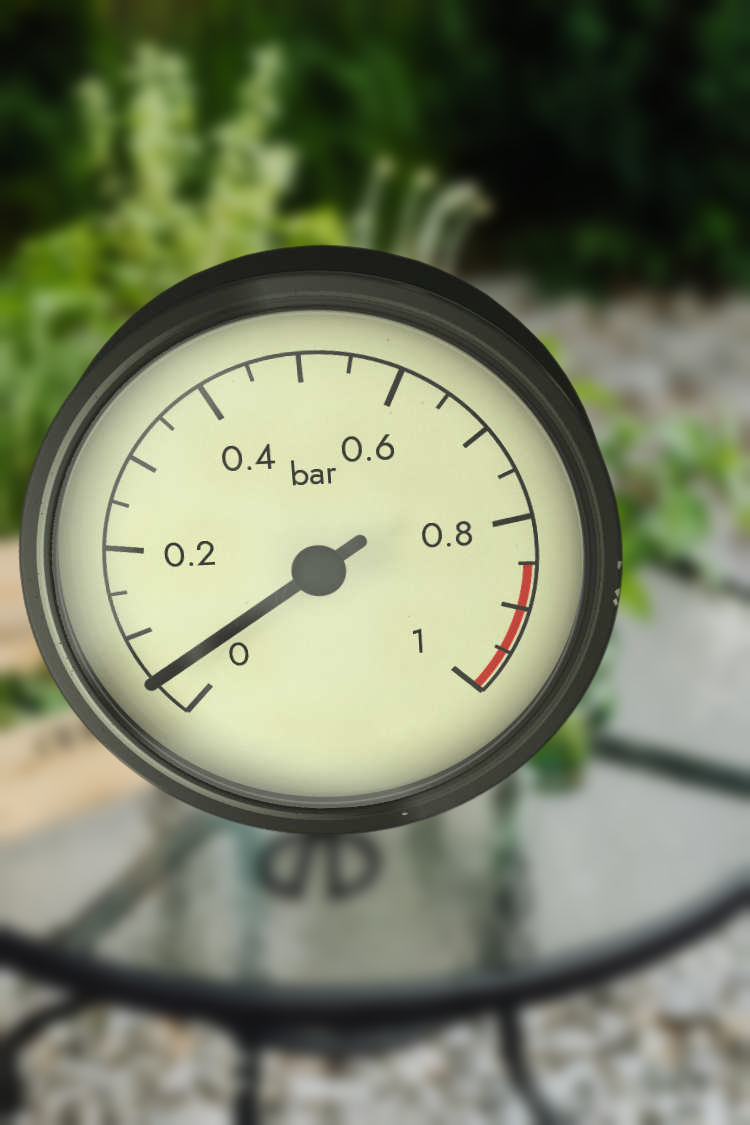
0.05
